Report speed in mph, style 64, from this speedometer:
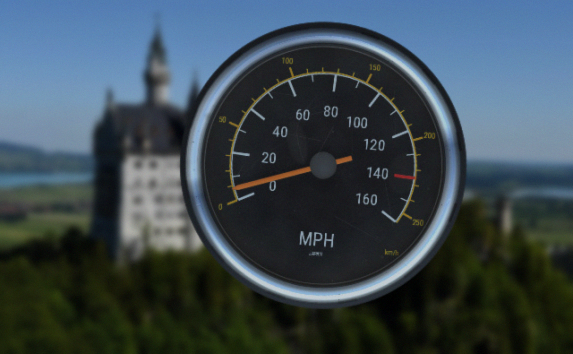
5
